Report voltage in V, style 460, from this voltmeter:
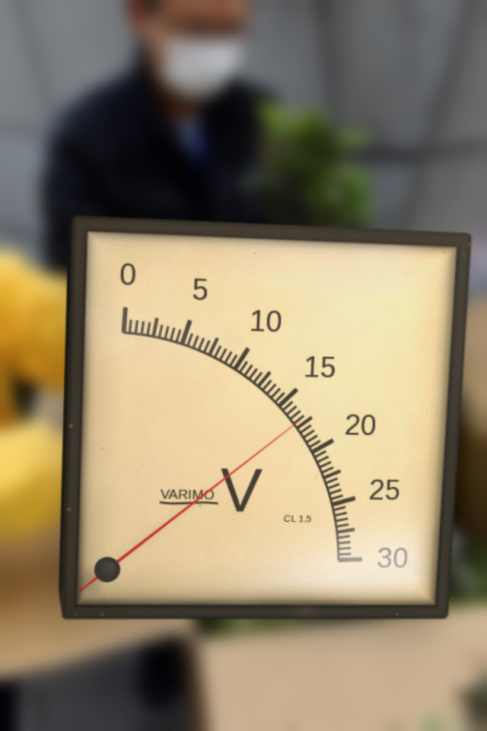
17
